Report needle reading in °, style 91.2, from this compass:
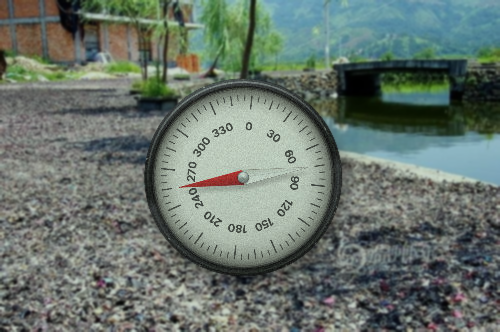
255
